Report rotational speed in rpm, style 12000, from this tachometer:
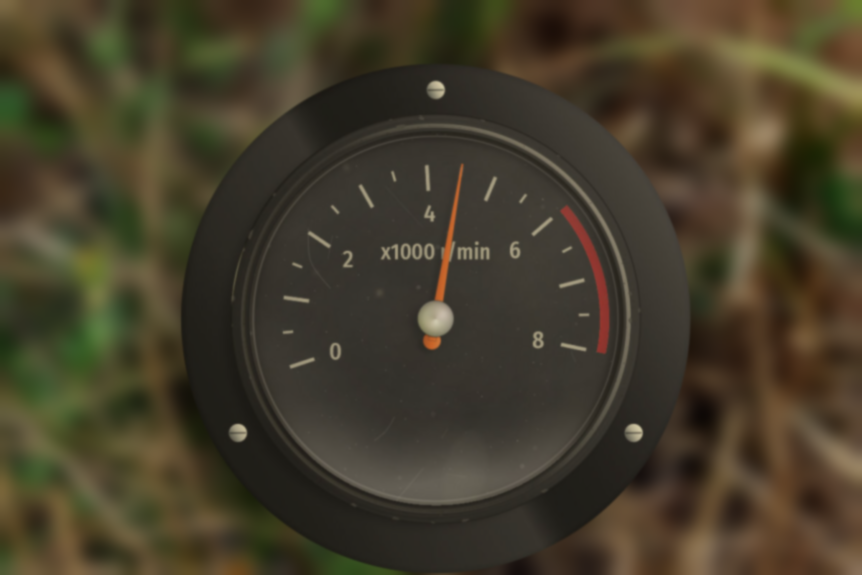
4500
